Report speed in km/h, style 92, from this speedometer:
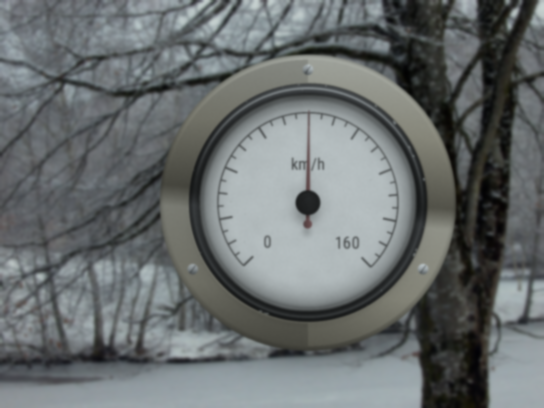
80
